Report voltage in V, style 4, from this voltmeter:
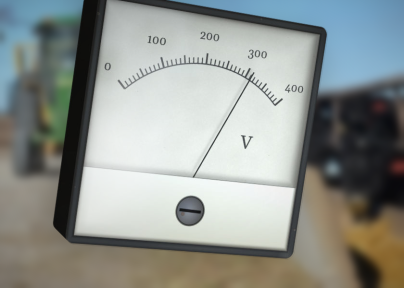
310
